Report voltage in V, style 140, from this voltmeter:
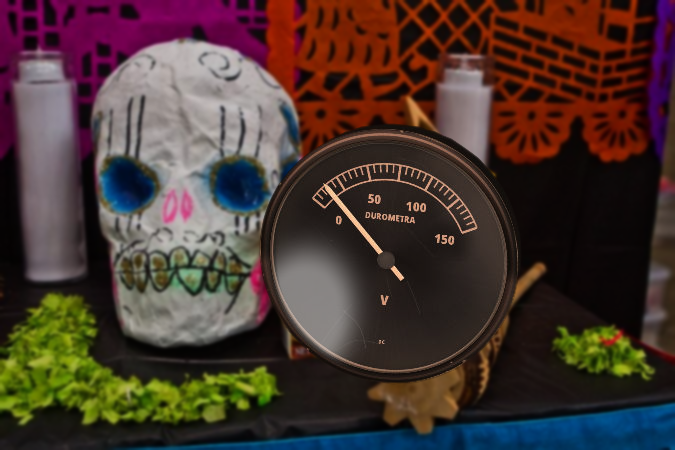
15
